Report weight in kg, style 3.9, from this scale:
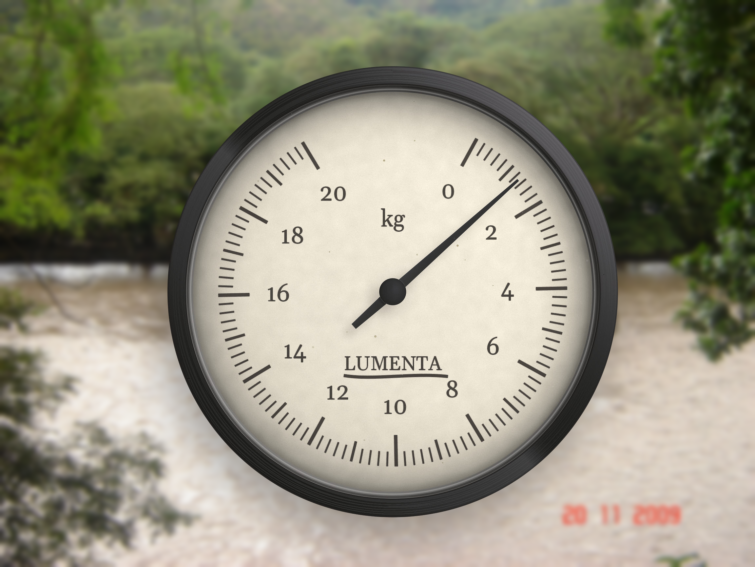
1.3
